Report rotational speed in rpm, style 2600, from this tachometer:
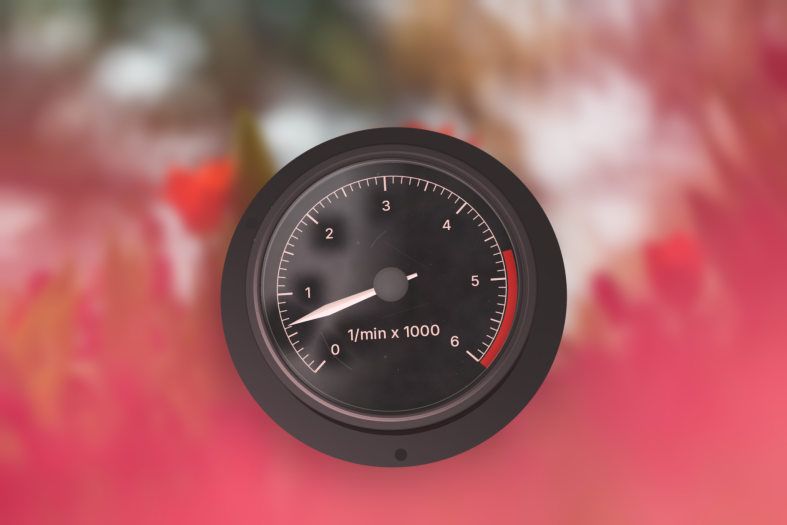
600
